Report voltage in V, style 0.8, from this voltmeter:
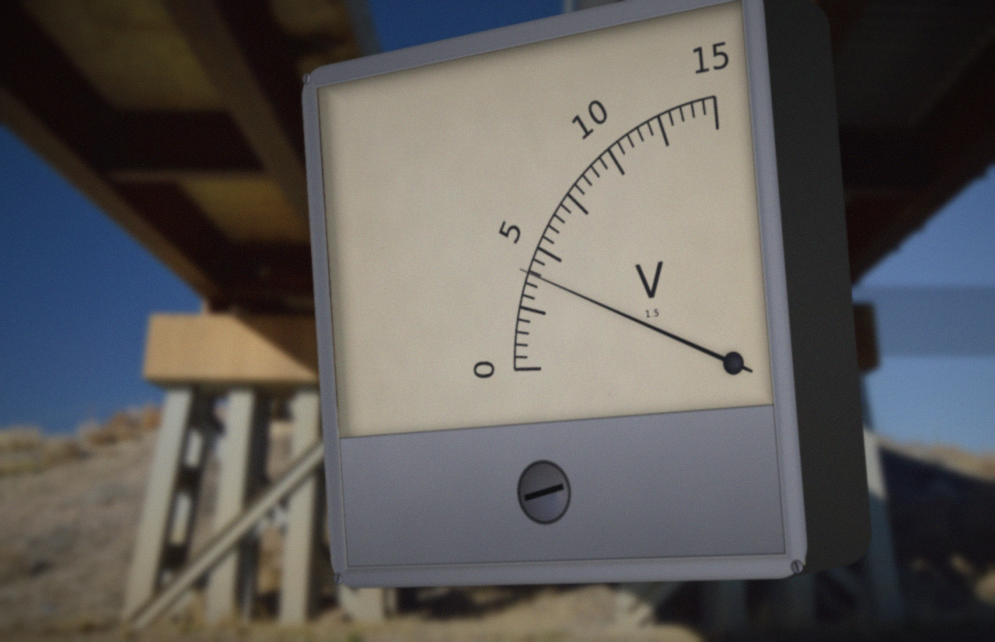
4
